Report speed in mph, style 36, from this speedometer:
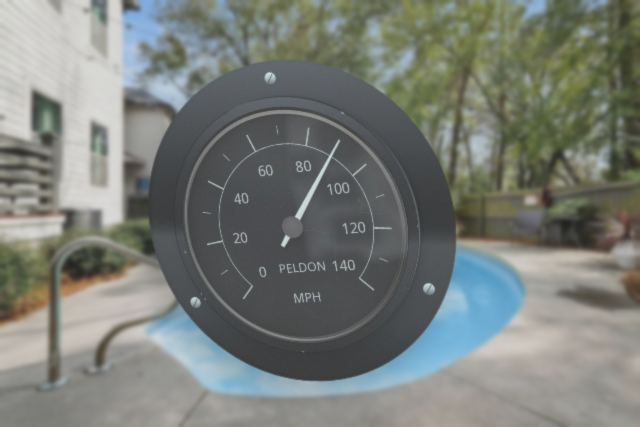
90
